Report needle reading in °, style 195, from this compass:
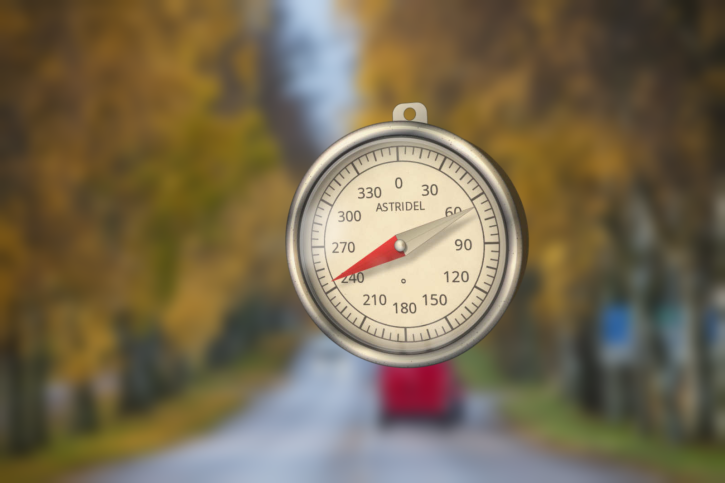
245
